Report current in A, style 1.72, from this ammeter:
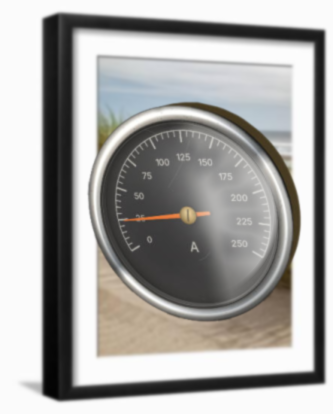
25
